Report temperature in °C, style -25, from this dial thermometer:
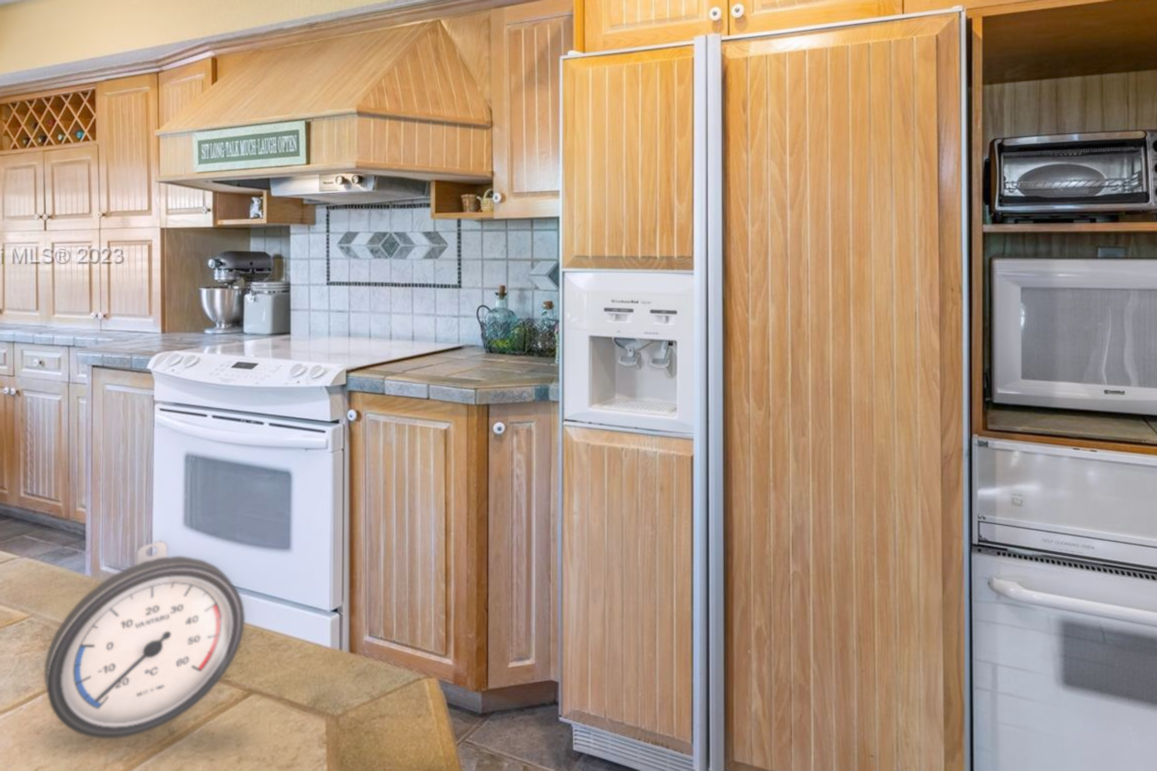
-17.5
